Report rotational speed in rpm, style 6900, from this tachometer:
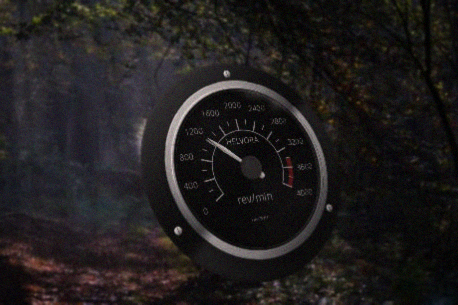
1200
